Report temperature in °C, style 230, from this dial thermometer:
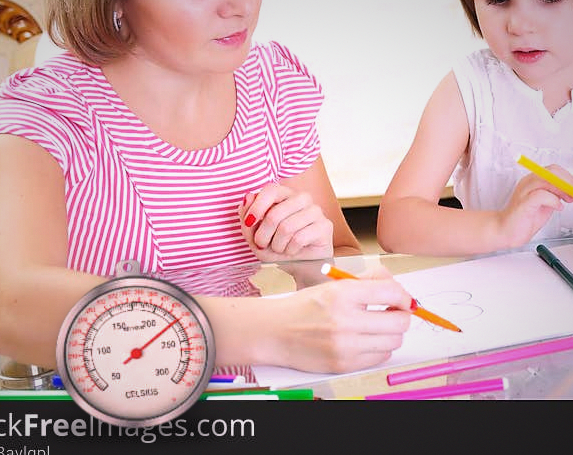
225
